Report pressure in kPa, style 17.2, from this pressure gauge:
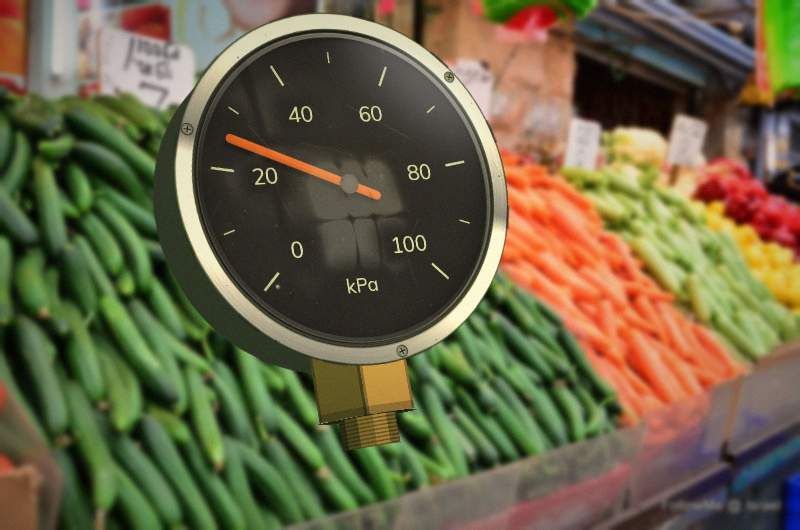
25
